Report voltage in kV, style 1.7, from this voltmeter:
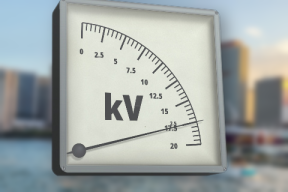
17.5
